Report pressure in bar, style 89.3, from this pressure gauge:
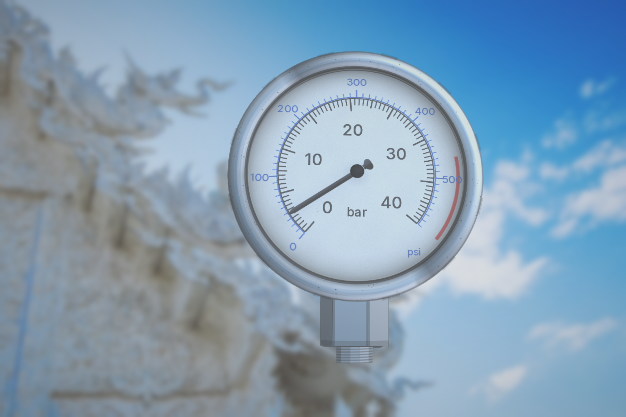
2.5
